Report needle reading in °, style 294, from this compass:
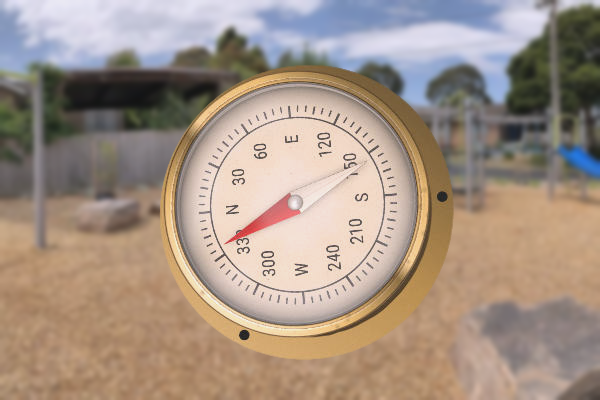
335
